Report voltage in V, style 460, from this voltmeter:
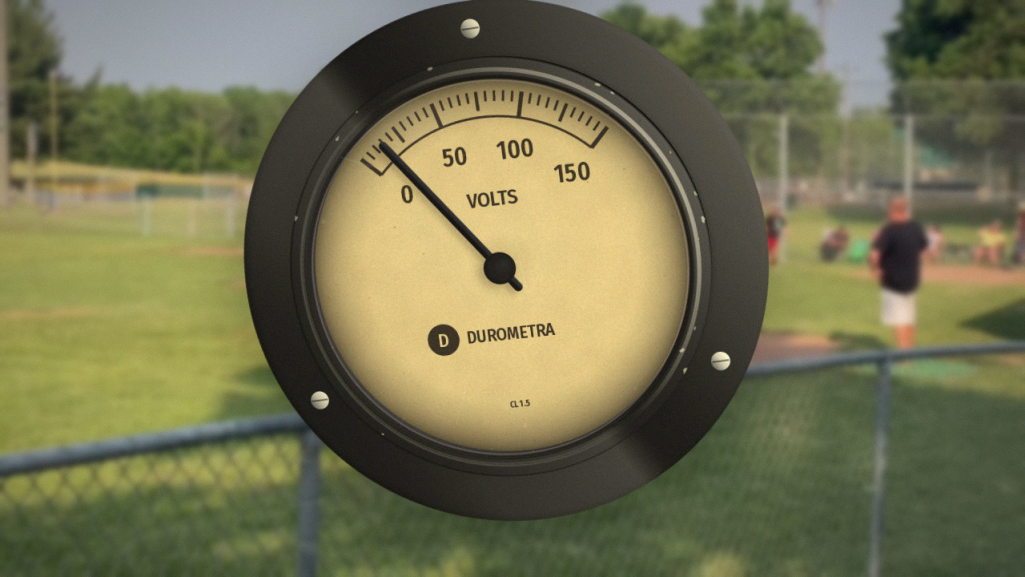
15
